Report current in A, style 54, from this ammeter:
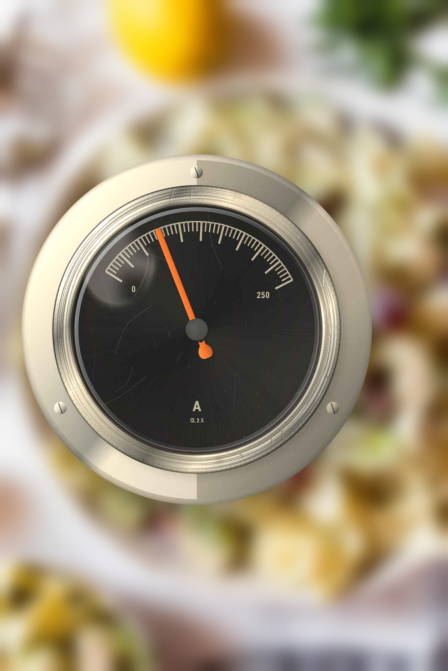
75
